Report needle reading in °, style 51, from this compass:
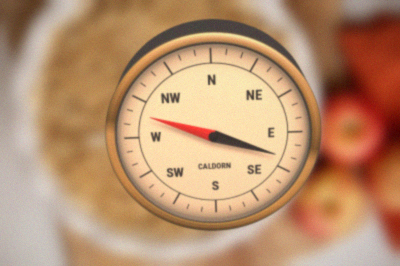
290
